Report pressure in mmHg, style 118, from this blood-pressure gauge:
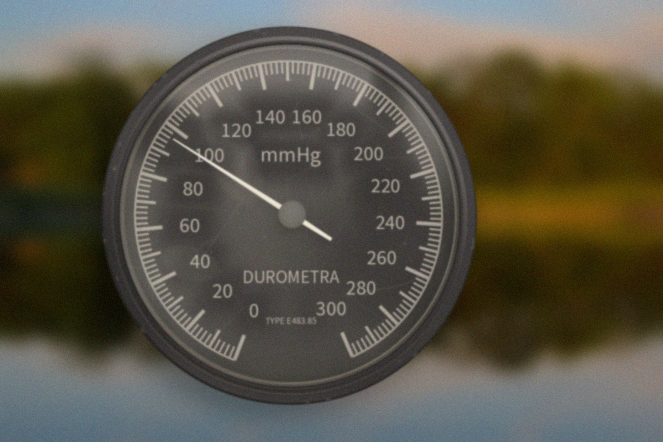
96
